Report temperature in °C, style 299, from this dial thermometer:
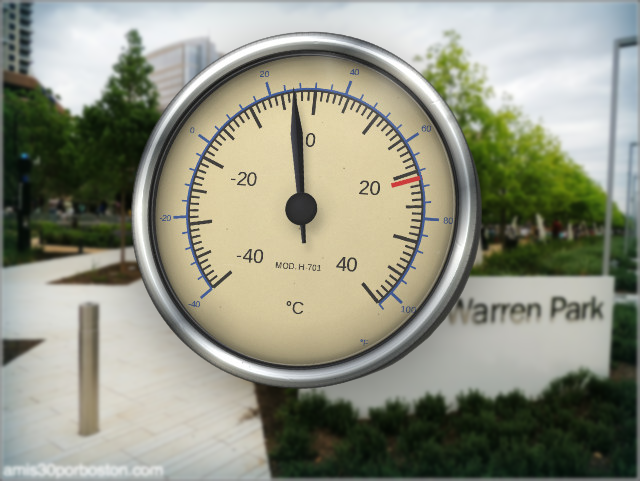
-3
